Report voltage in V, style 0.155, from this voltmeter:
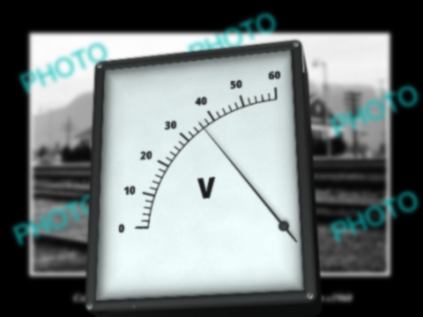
36
